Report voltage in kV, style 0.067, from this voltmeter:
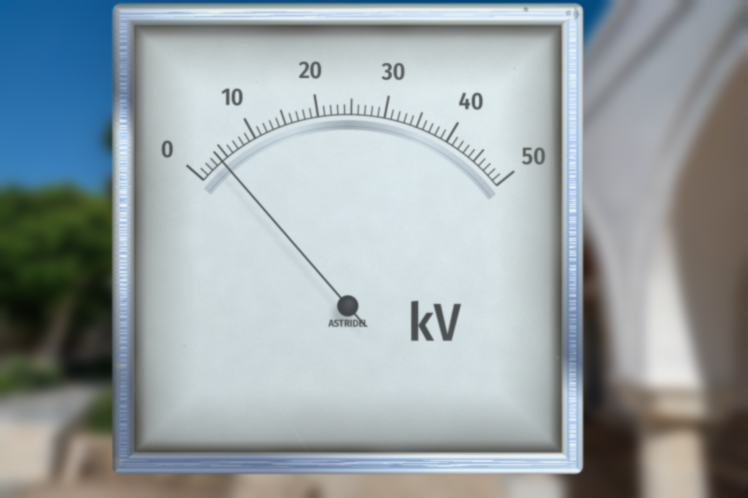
4
